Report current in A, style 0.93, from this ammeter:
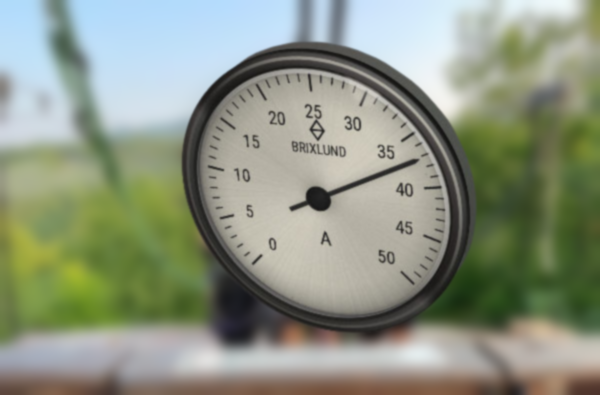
37
